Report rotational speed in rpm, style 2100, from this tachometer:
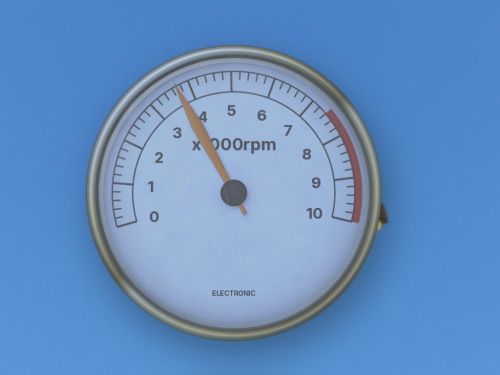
3700
